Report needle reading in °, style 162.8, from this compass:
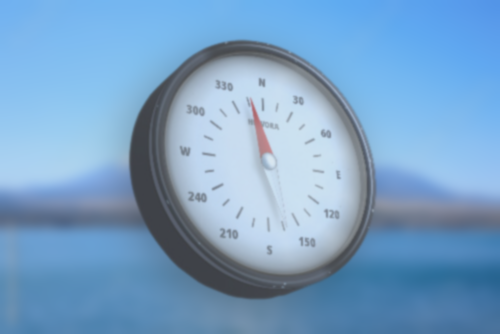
345
